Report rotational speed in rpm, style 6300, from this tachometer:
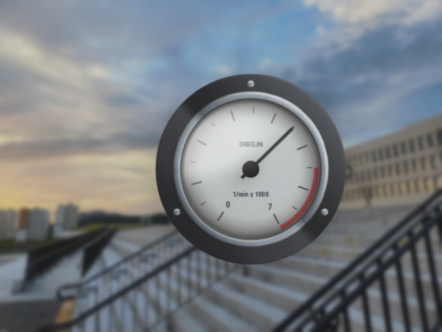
4500
